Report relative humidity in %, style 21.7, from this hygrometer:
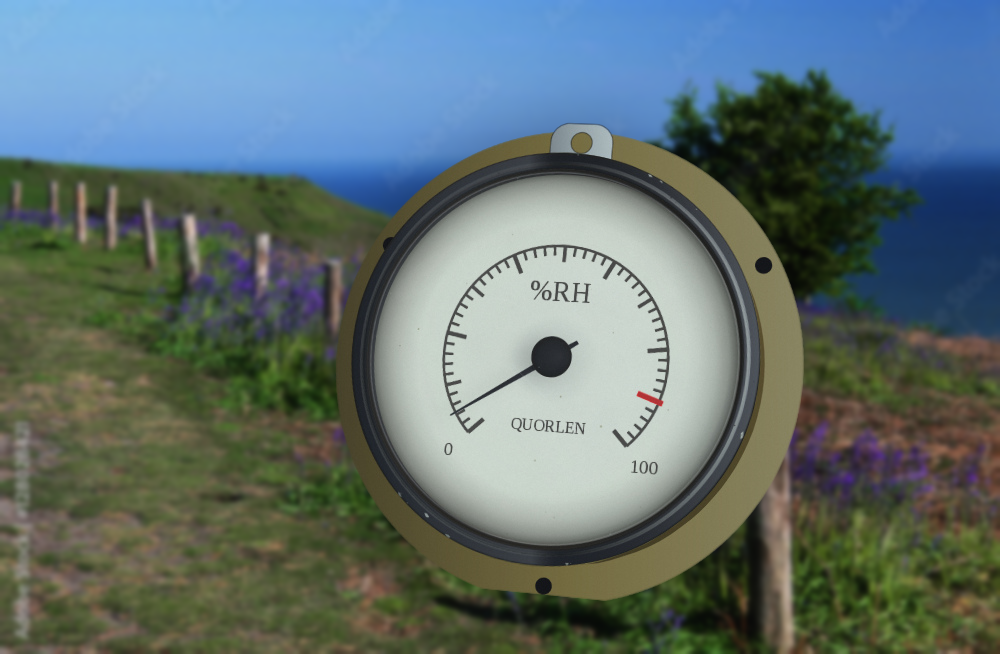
4
